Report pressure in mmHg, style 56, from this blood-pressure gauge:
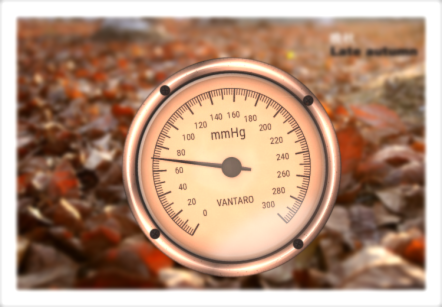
70
